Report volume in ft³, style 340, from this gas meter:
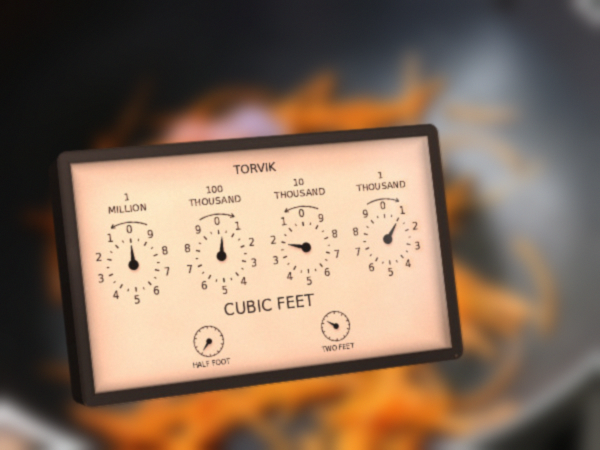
2100
